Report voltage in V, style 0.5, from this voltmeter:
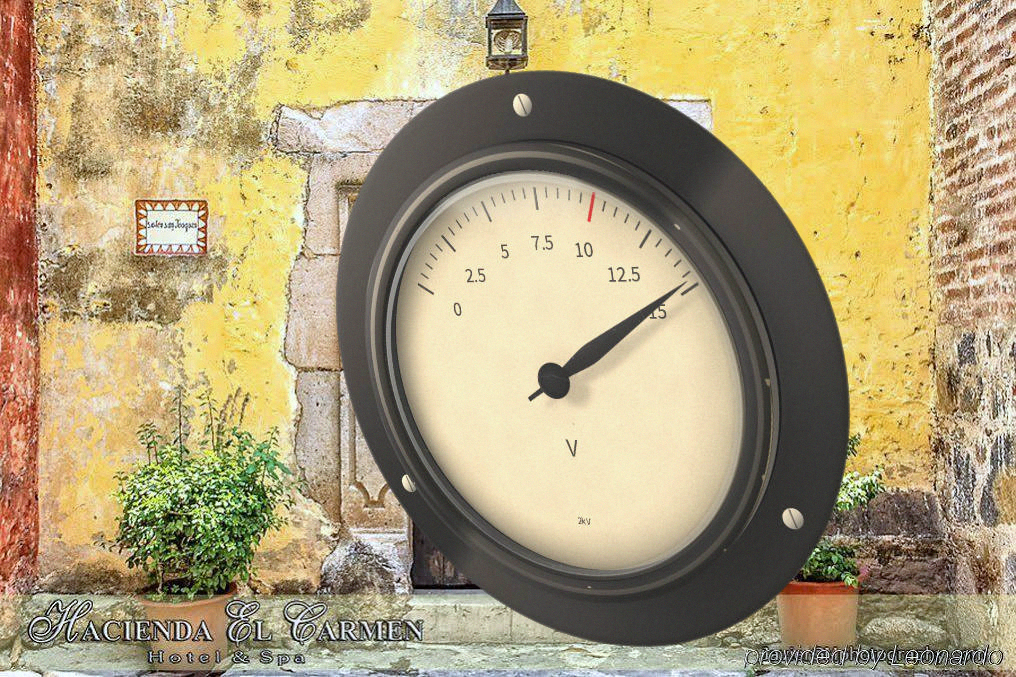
14.75
